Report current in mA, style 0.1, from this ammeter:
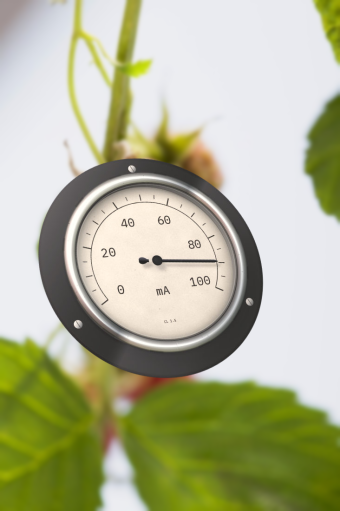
90
